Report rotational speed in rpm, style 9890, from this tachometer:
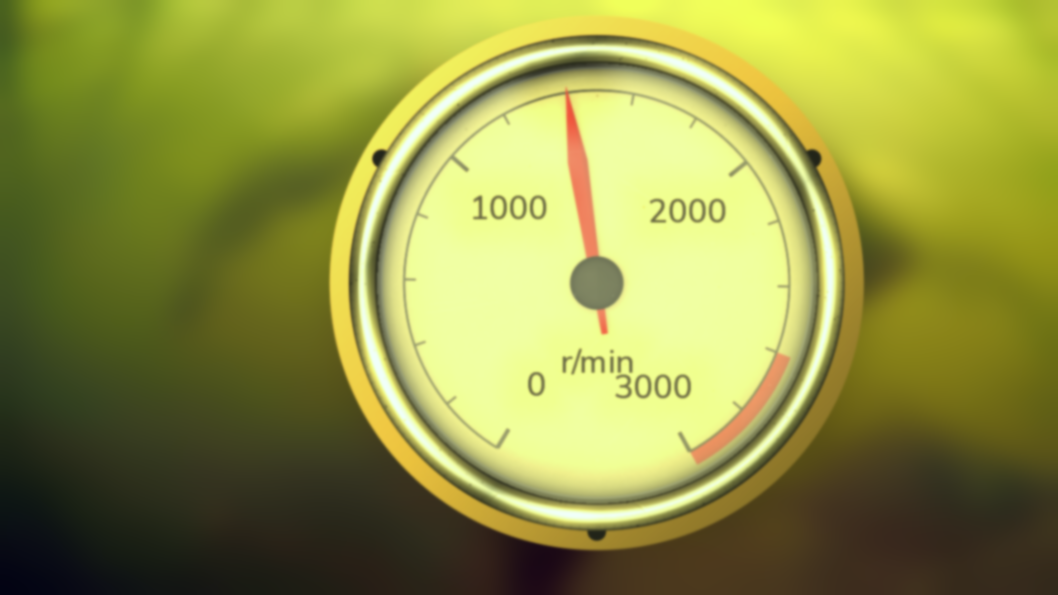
1400
